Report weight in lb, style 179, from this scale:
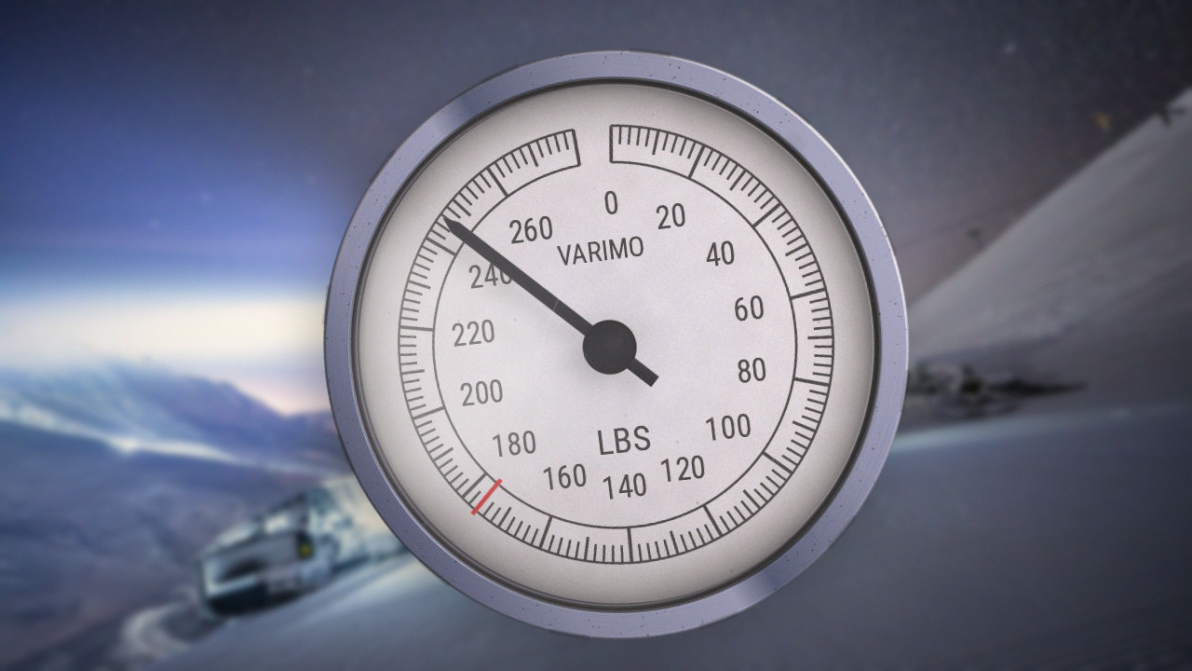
246
